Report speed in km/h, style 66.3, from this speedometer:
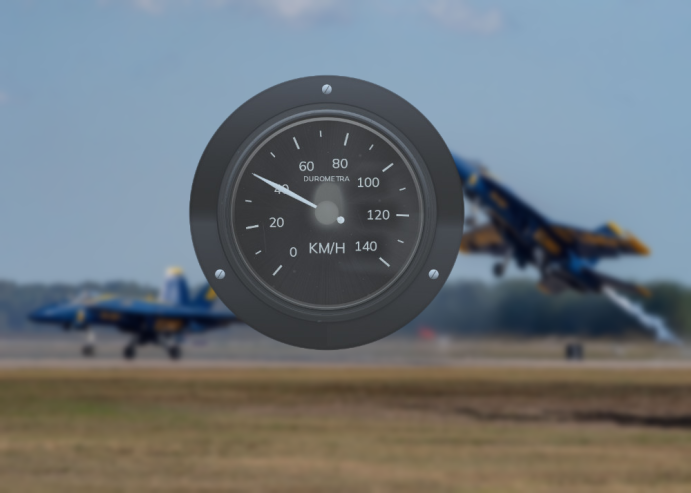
40
